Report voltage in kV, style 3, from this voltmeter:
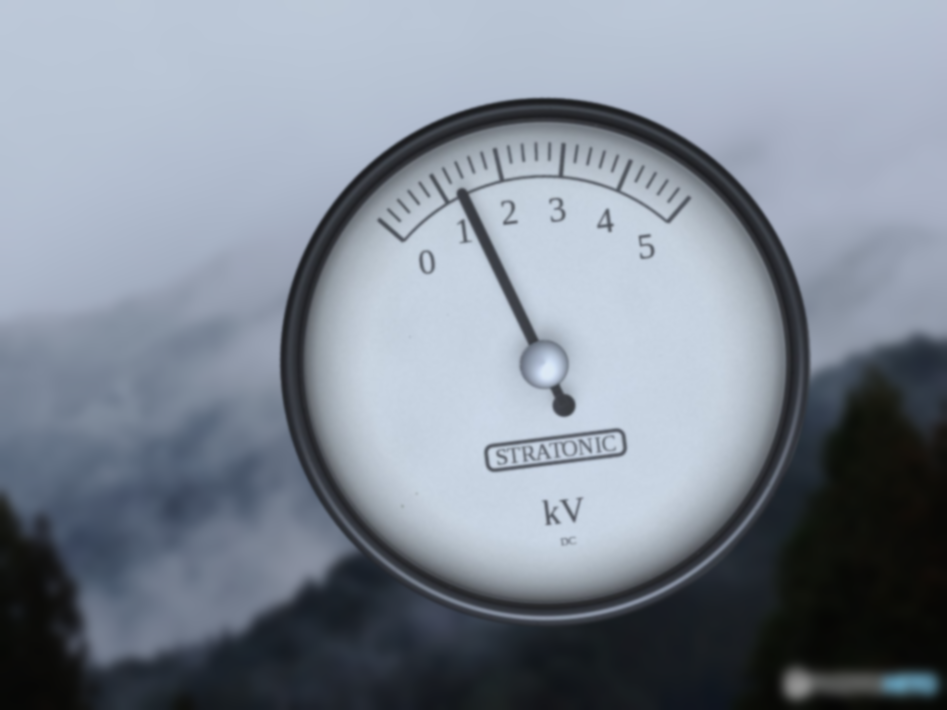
1.3
